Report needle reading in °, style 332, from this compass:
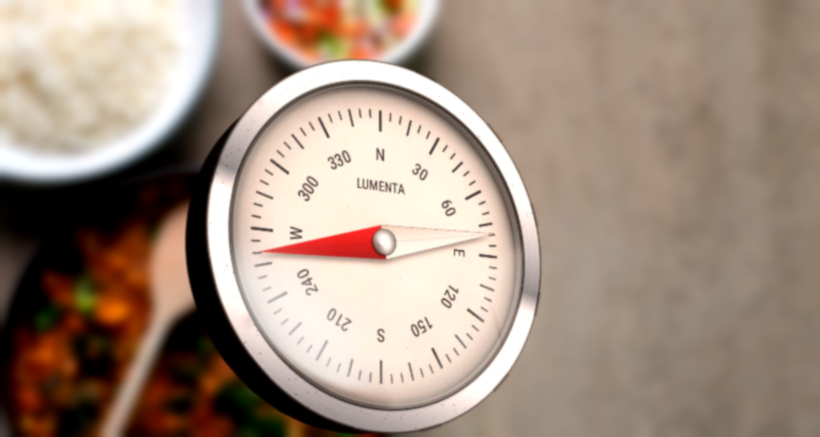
260
